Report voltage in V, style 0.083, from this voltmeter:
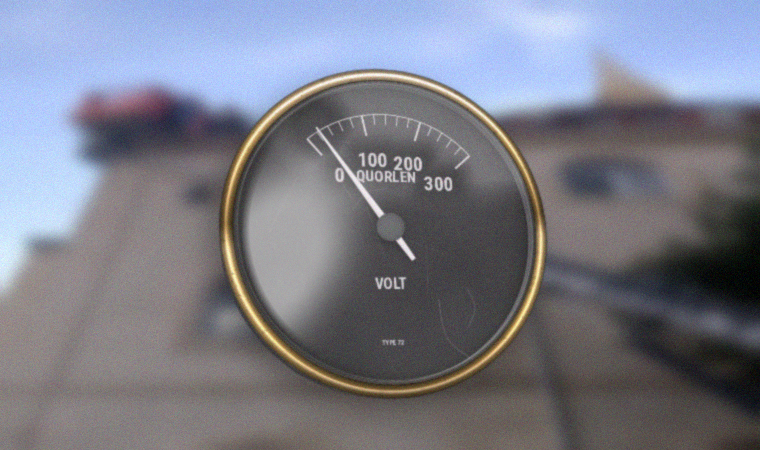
20
